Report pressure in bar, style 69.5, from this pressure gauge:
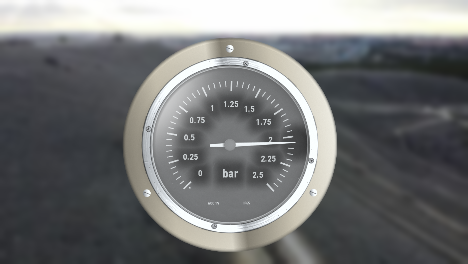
2.05
